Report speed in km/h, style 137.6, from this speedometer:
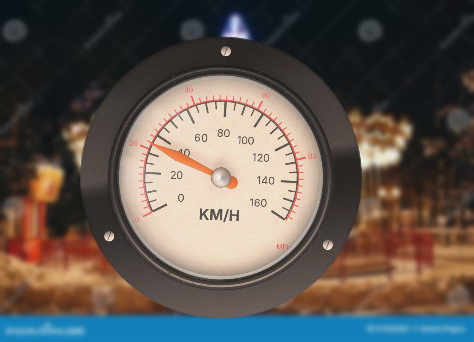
35
